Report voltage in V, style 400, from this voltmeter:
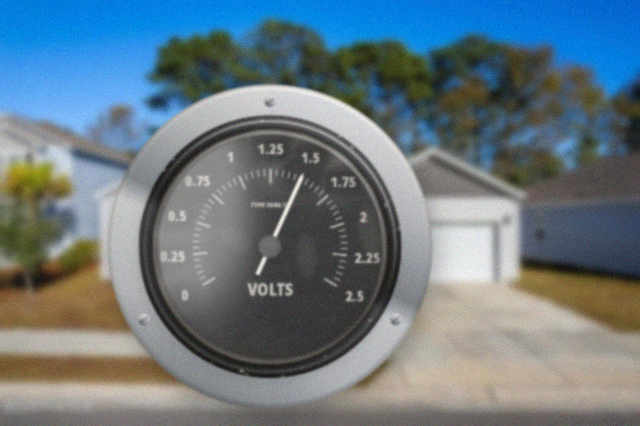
1.5
